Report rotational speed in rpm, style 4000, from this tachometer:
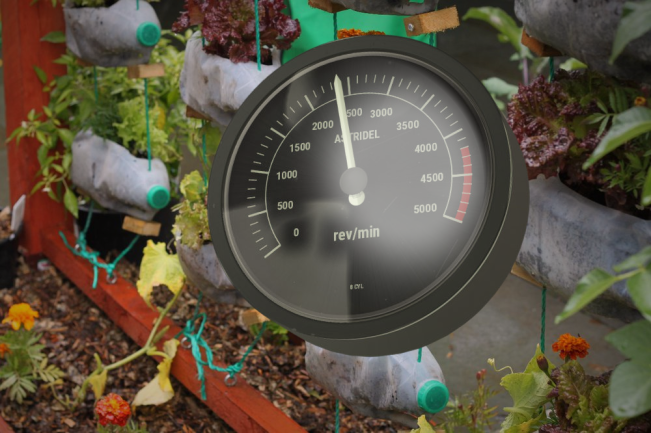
2400
